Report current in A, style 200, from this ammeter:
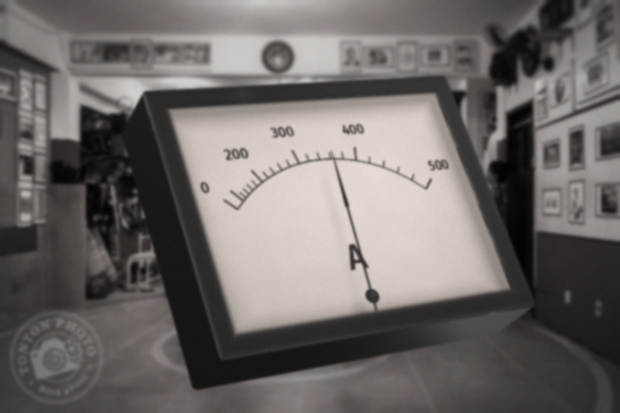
360
